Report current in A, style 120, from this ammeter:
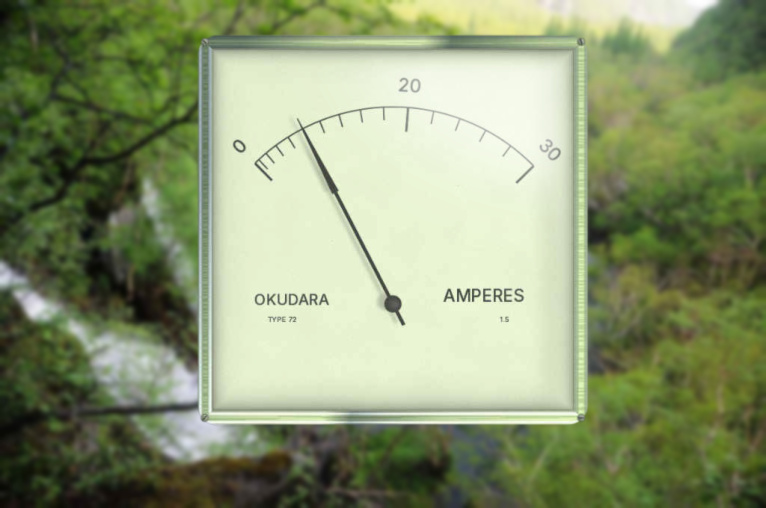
10
